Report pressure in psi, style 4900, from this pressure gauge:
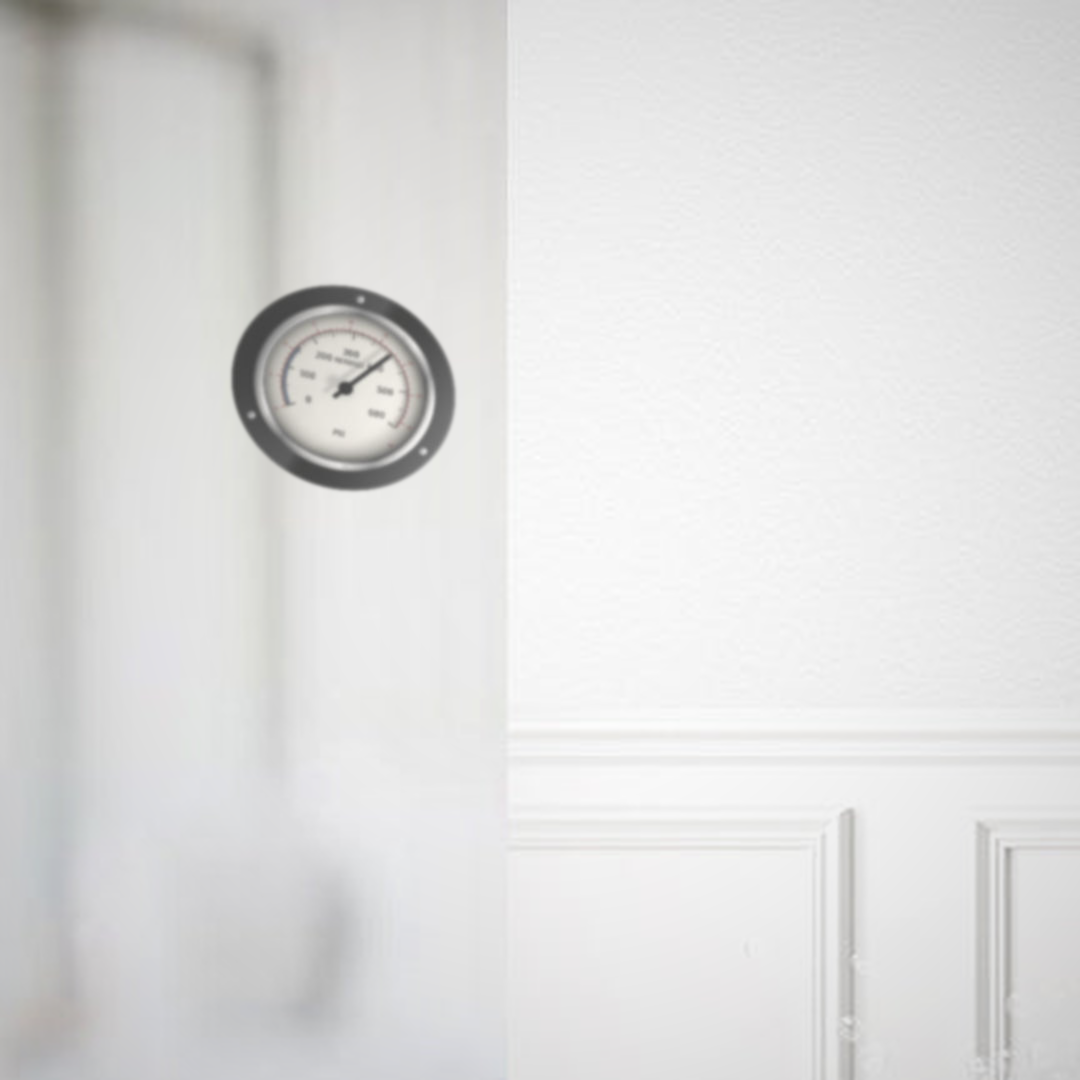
400
